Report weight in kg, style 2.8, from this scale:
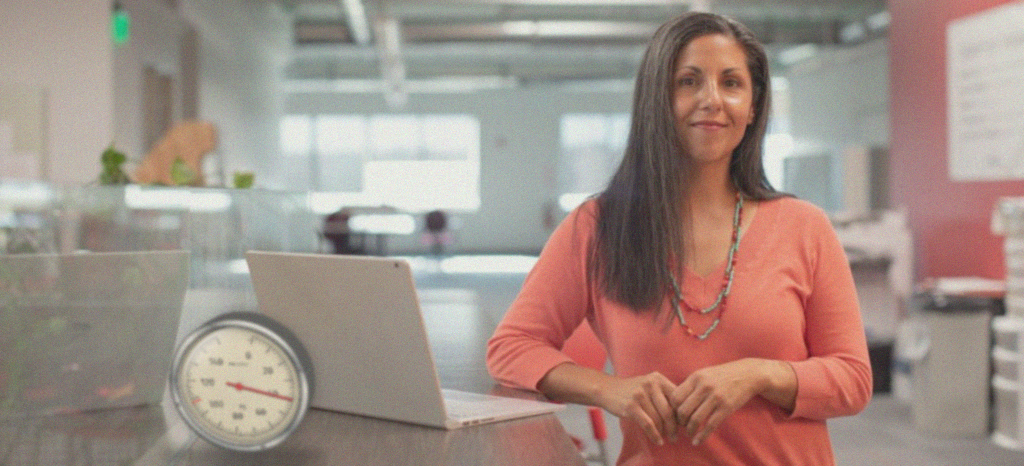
40
